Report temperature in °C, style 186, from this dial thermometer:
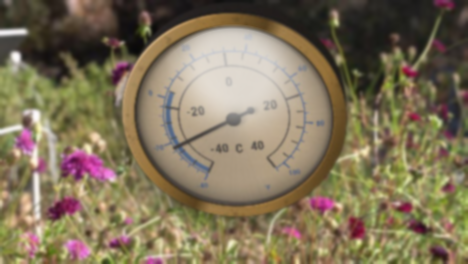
-30
